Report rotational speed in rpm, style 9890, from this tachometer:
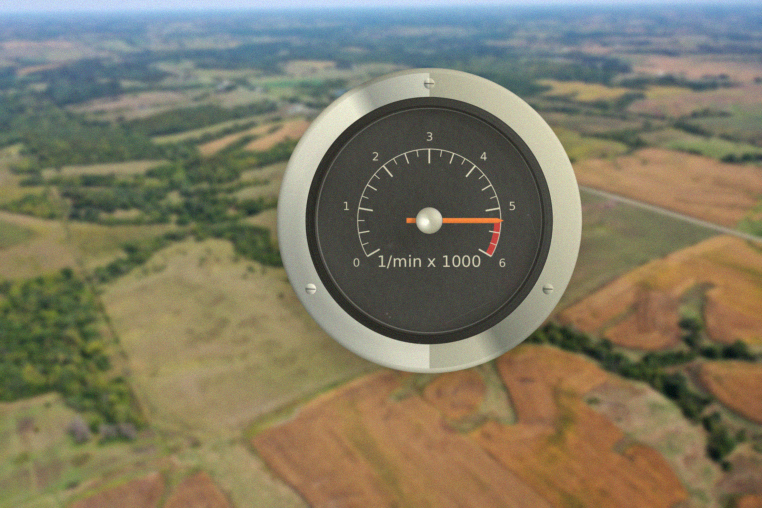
5250
